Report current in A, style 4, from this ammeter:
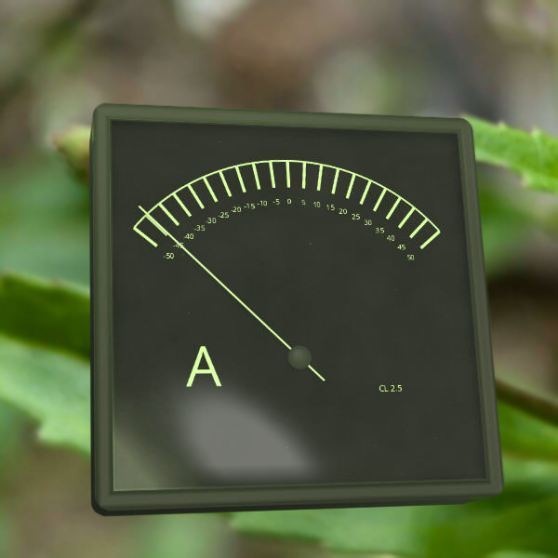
-45
